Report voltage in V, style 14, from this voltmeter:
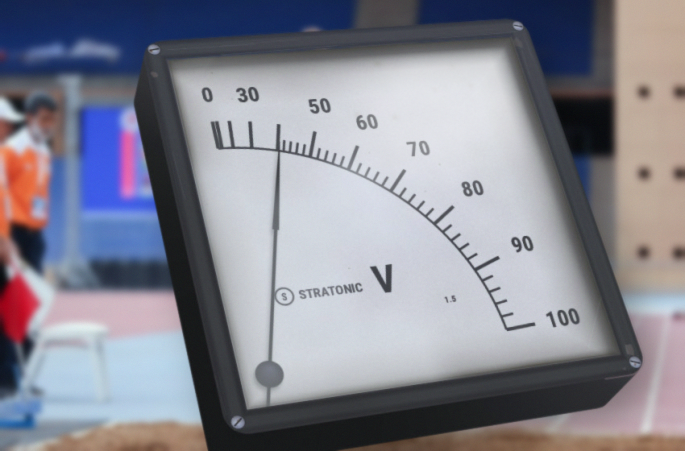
40
